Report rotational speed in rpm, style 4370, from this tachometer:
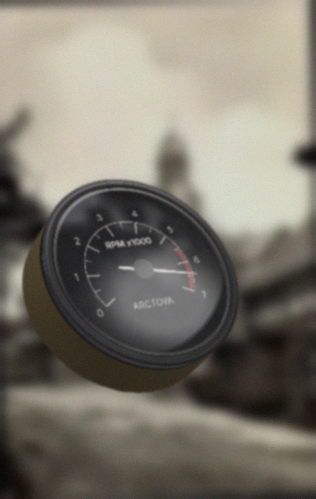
6500
